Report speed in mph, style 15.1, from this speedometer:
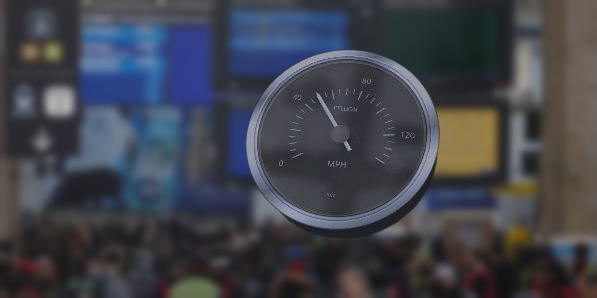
50
